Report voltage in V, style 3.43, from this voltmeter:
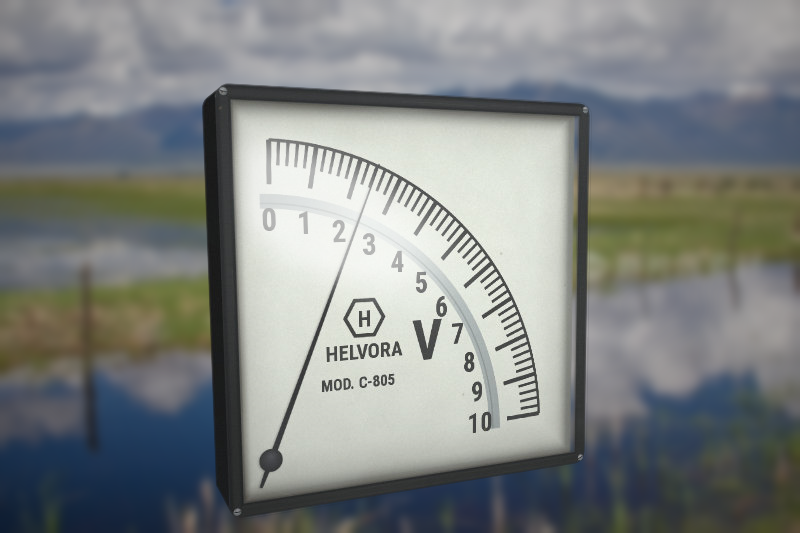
2.4
